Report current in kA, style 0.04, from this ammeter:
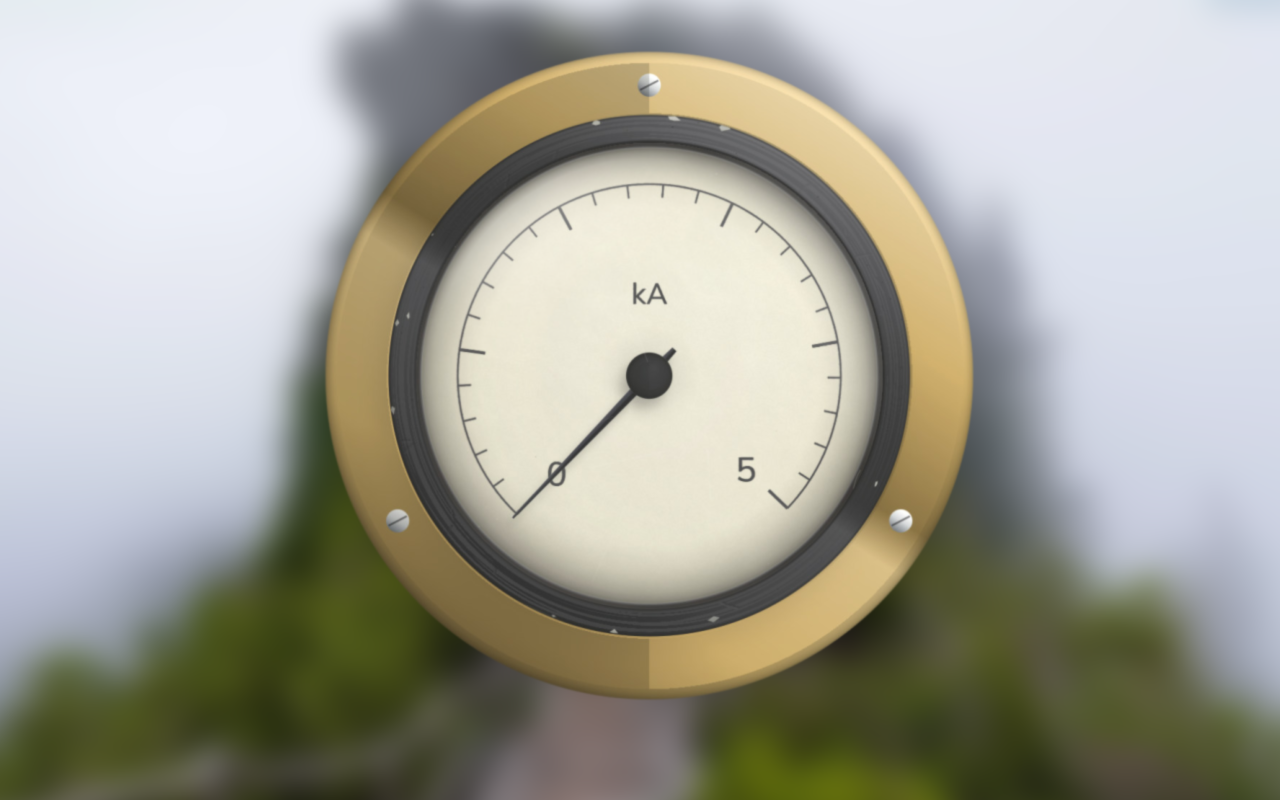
0
